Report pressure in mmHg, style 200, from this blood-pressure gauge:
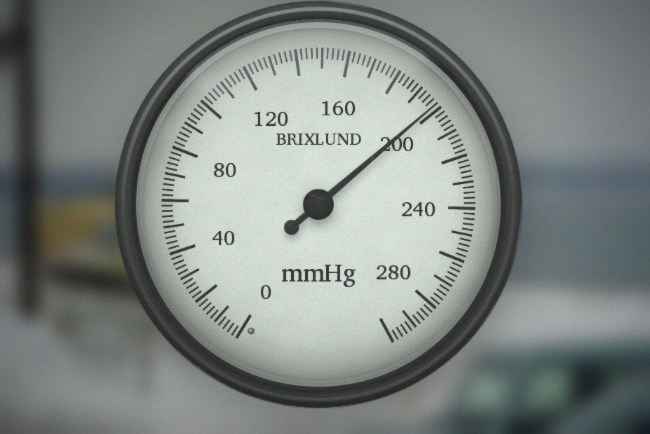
198
